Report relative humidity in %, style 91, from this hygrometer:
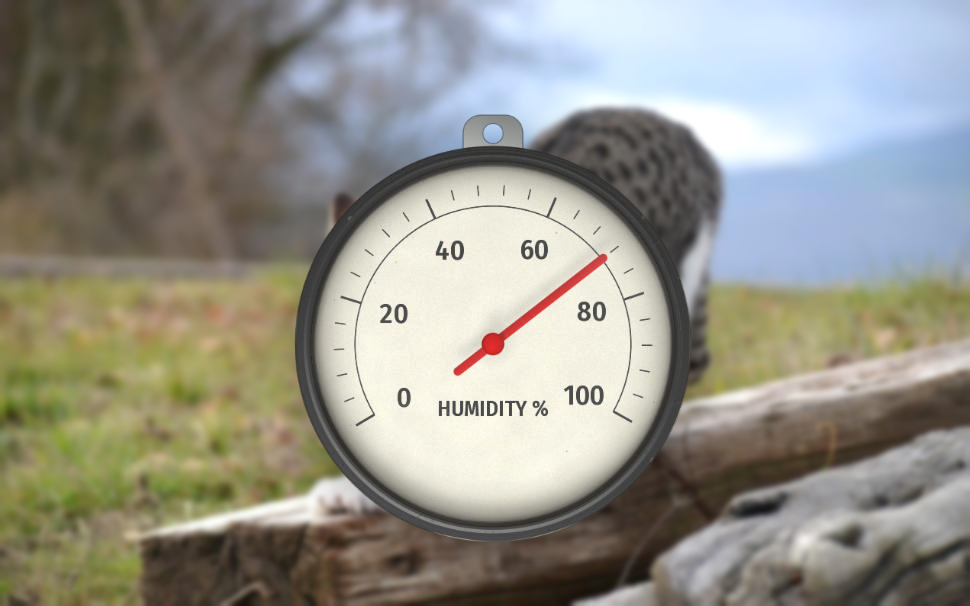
72
